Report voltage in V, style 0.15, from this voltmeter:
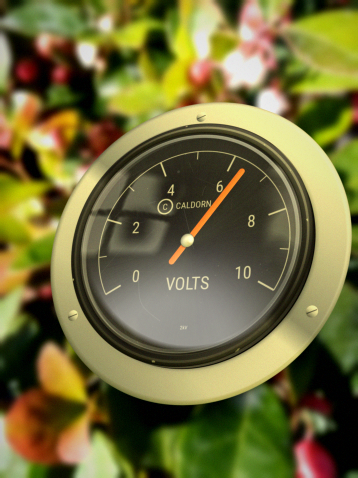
6.5
